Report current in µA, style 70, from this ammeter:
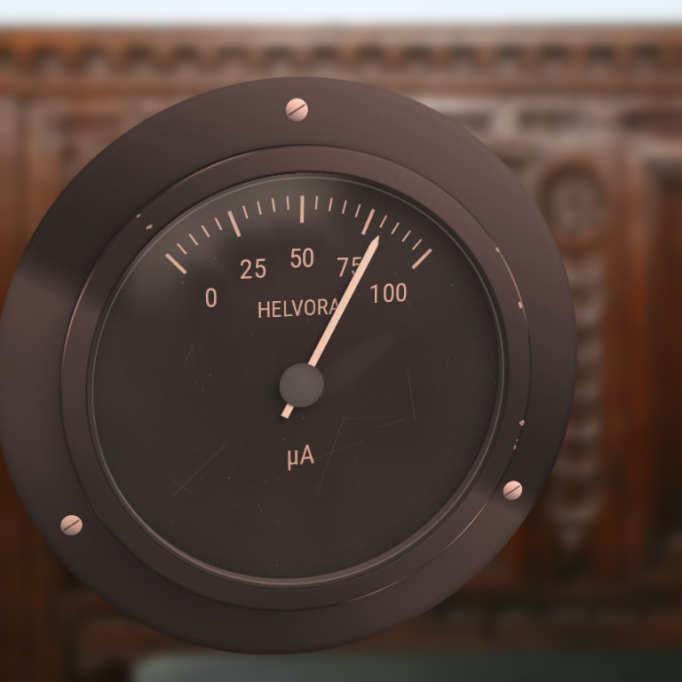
80
